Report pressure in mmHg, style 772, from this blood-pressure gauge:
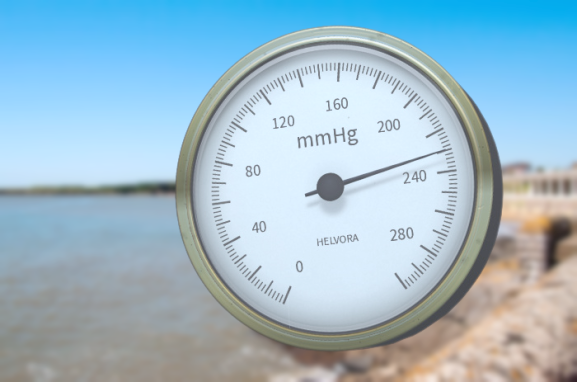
230
